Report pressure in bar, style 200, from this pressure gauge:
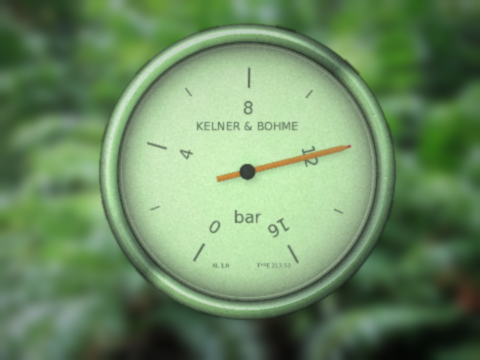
12
